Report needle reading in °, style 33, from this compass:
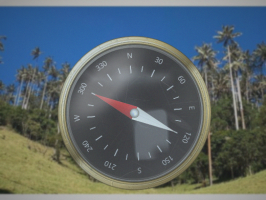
300
